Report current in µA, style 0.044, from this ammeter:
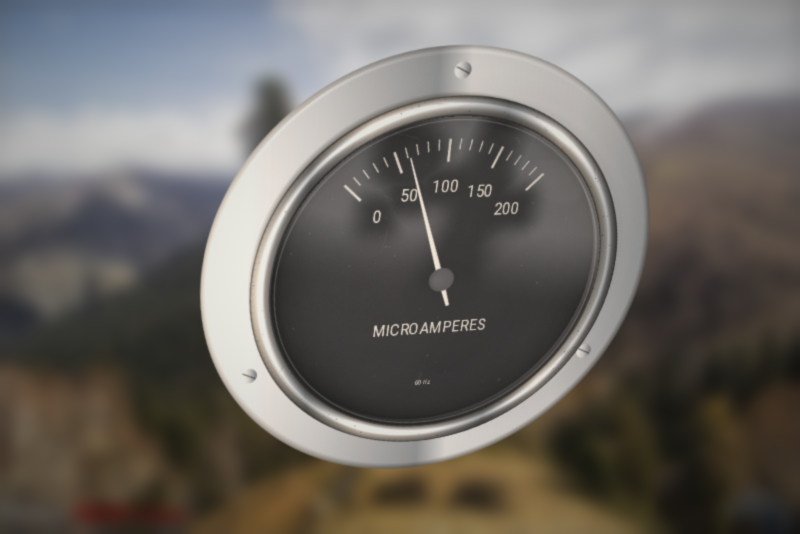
60
